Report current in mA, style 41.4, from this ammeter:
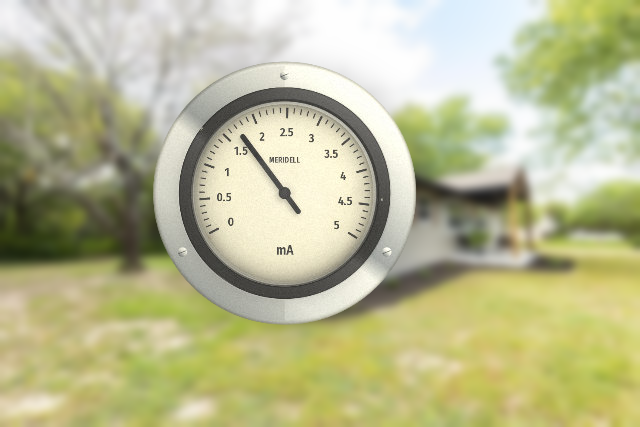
1.7
